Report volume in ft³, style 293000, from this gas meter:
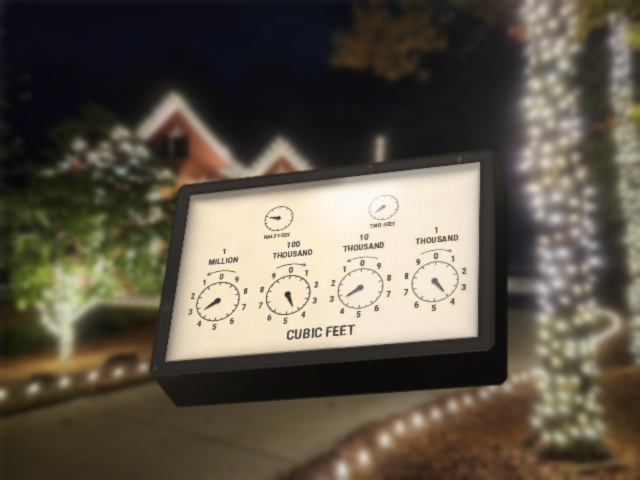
343400
